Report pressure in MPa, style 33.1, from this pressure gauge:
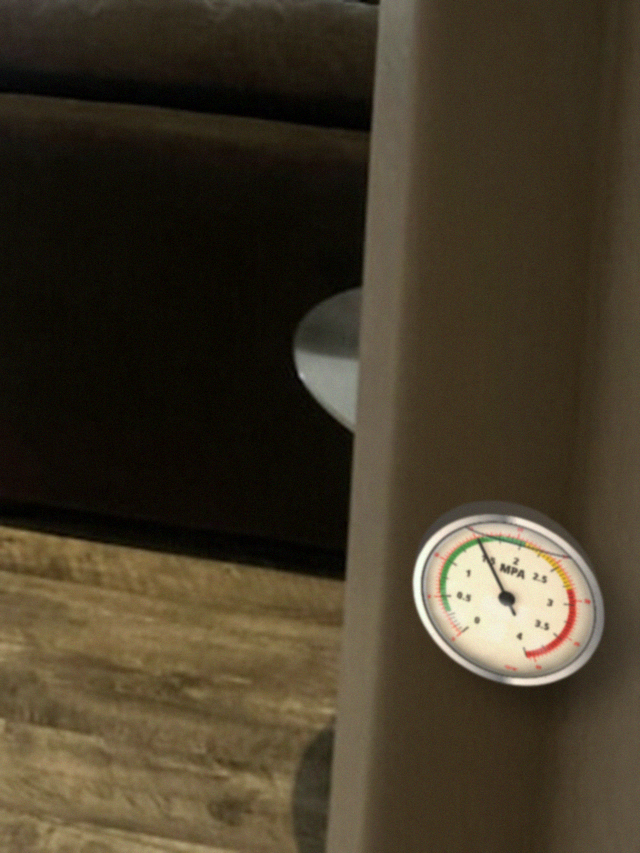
1.5
